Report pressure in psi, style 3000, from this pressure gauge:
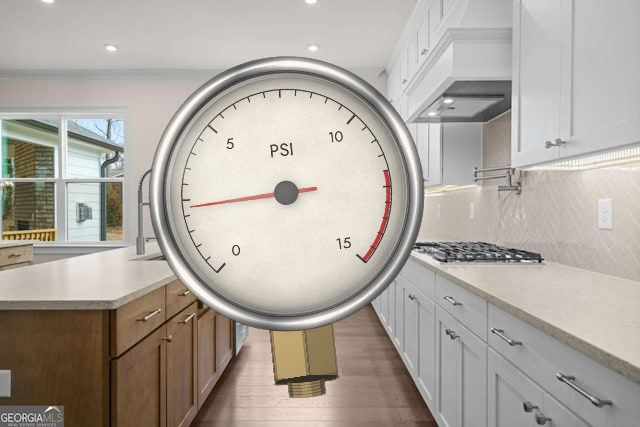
2.25
